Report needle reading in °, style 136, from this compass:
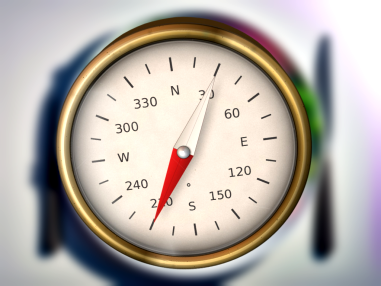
210
